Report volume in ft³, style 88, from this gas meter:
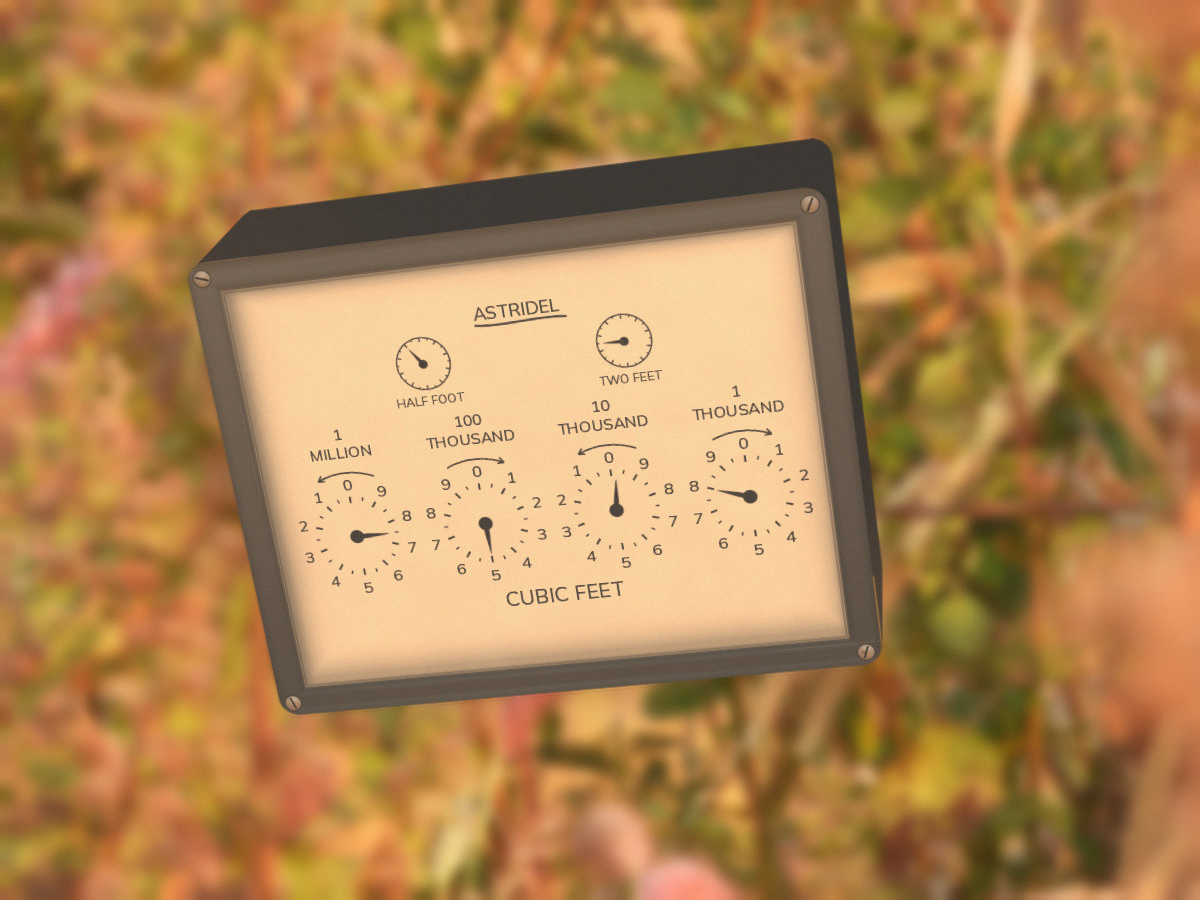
749800
